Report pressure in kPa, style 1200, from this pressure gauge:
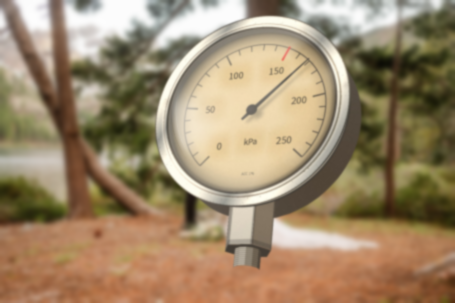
170
